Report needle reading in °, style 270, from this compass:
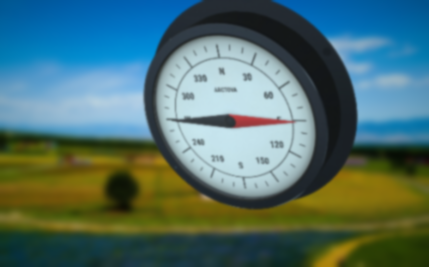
90
